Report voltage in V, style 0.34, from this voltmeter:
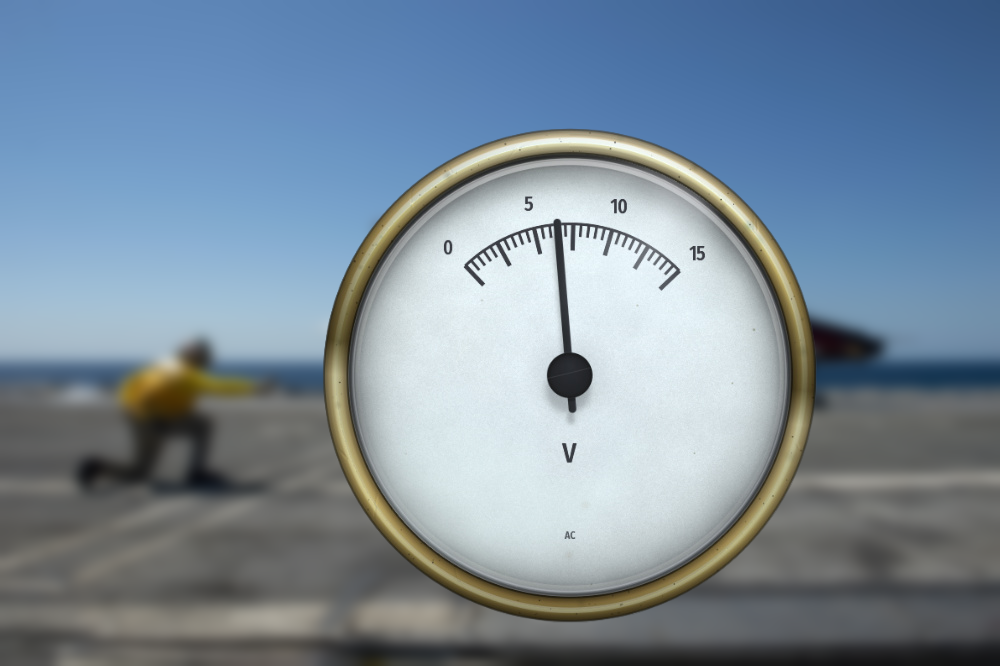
6.5
